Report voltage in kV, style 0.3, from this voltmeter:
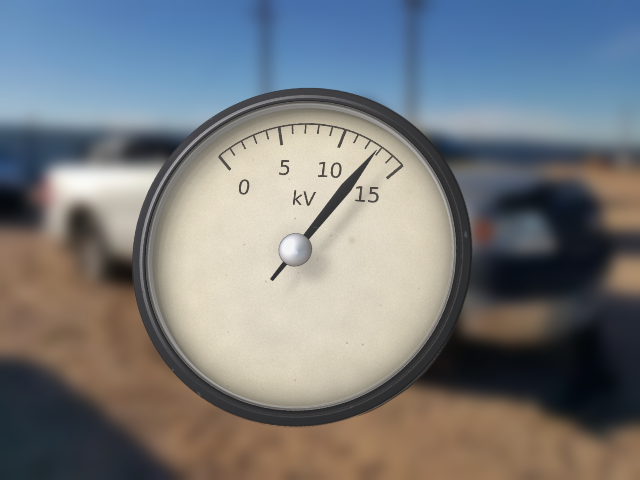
13
